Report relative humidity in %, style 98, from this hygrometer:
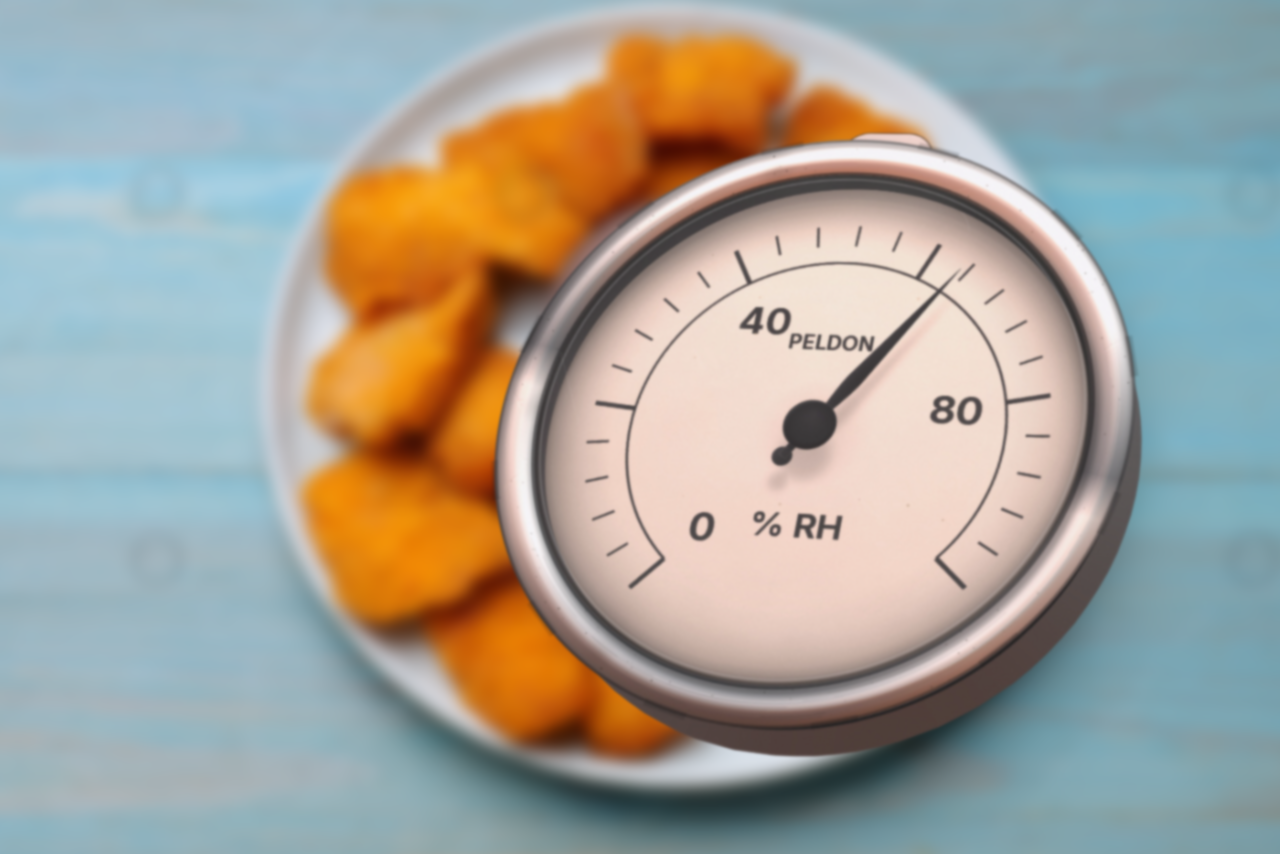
64
